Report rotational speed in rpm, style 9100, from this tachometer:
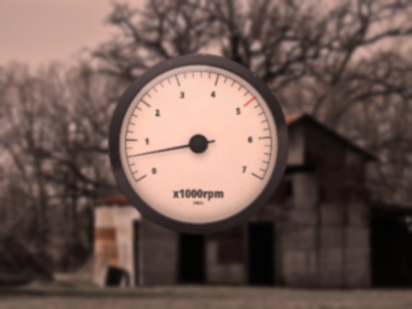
600
